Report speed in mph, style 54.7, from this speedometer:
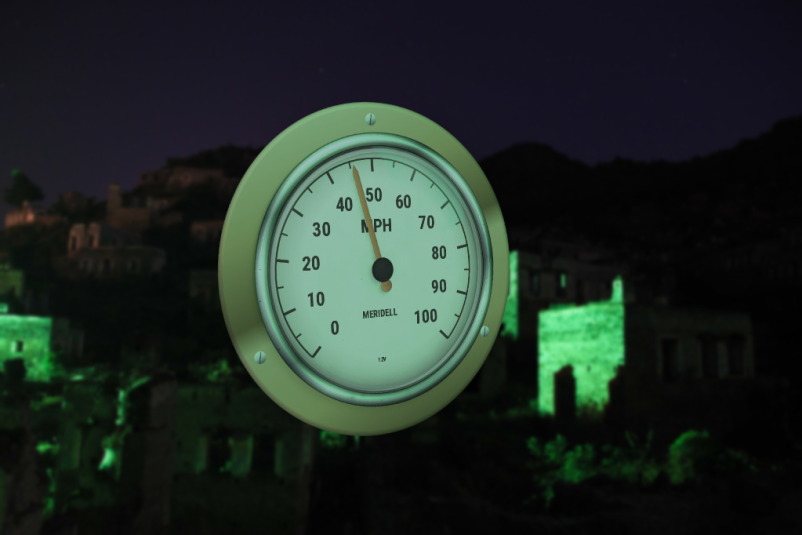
45
